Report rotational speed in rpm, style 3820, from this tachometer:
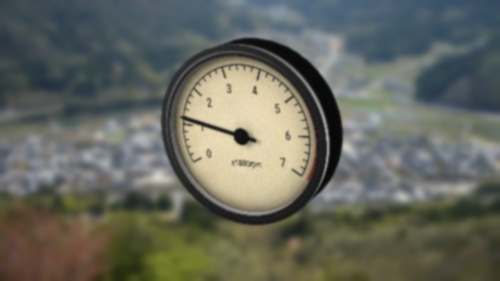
1200
